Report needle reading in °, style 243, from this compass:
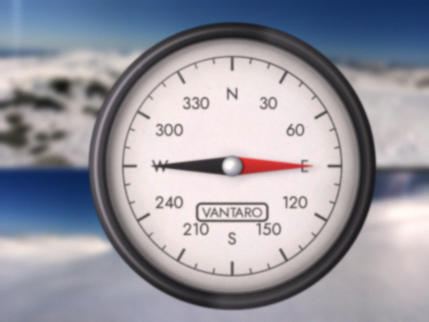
90
